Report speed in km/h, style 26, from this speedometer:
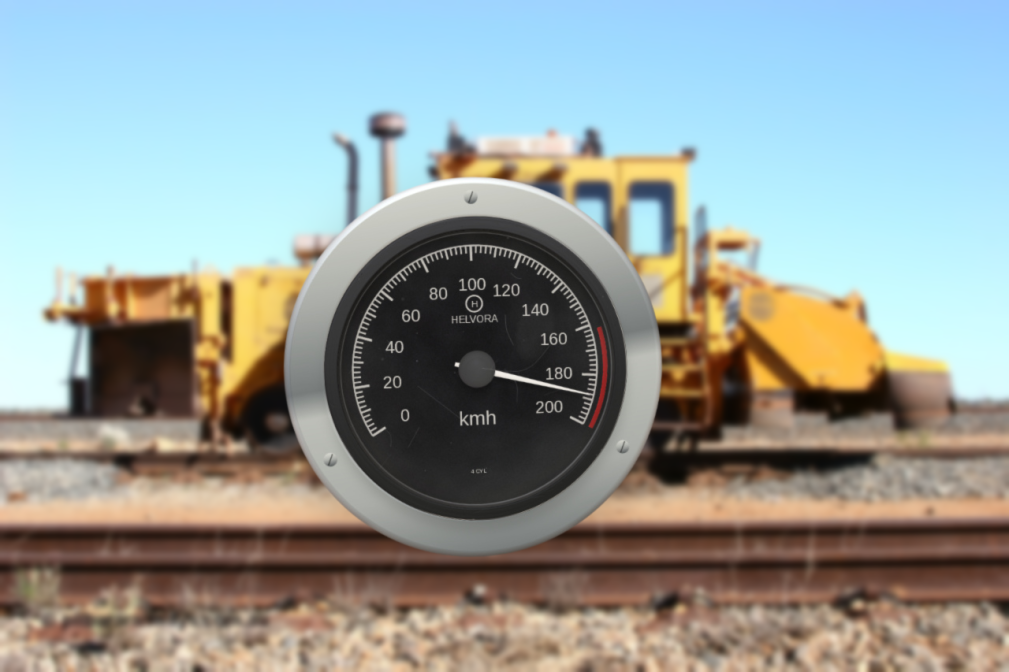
188
